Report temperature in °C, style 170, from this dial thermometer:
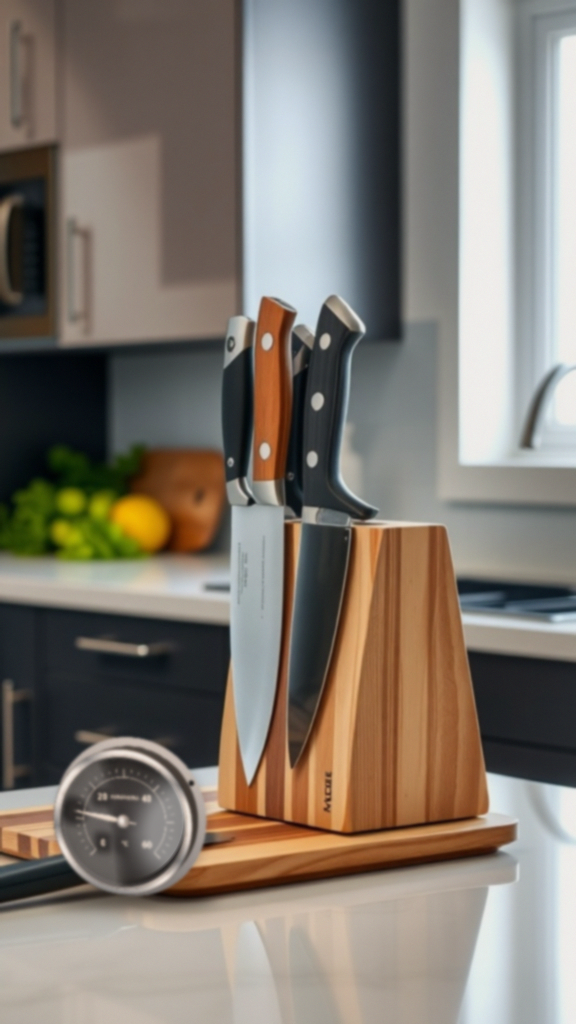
12
